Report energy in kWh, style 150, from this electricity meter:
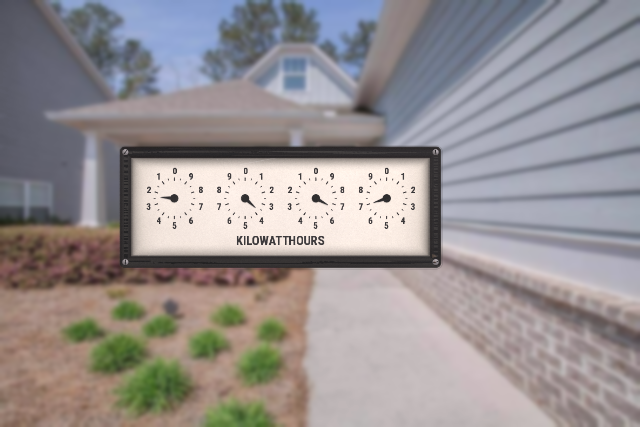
2367
